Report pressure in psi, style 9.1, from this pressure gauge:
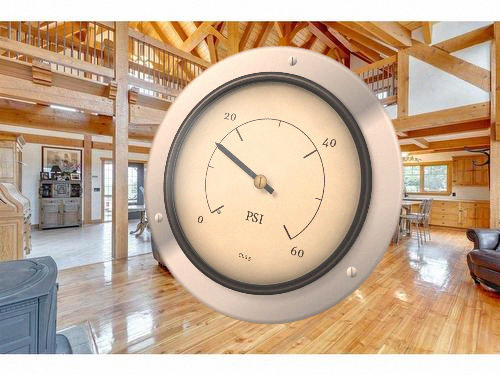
15
